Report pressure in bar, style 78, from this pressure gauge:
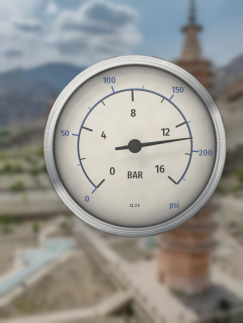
13
